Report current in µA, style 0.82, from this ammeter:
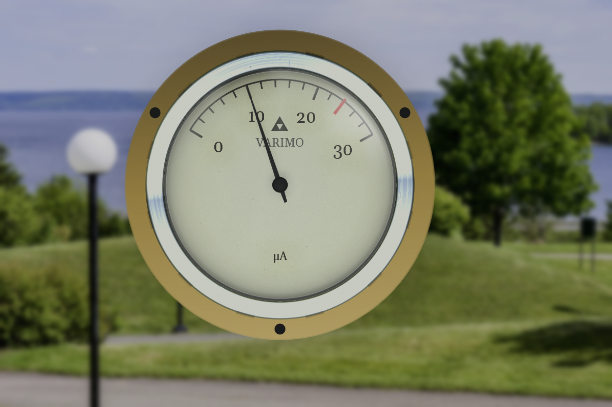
10
